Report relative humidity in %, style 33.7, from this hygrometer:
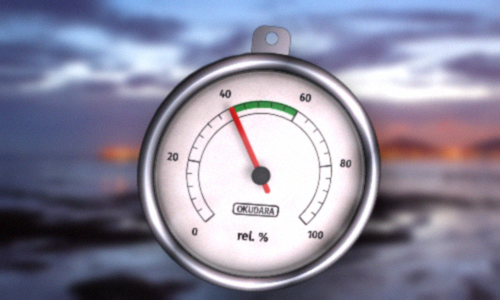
40
